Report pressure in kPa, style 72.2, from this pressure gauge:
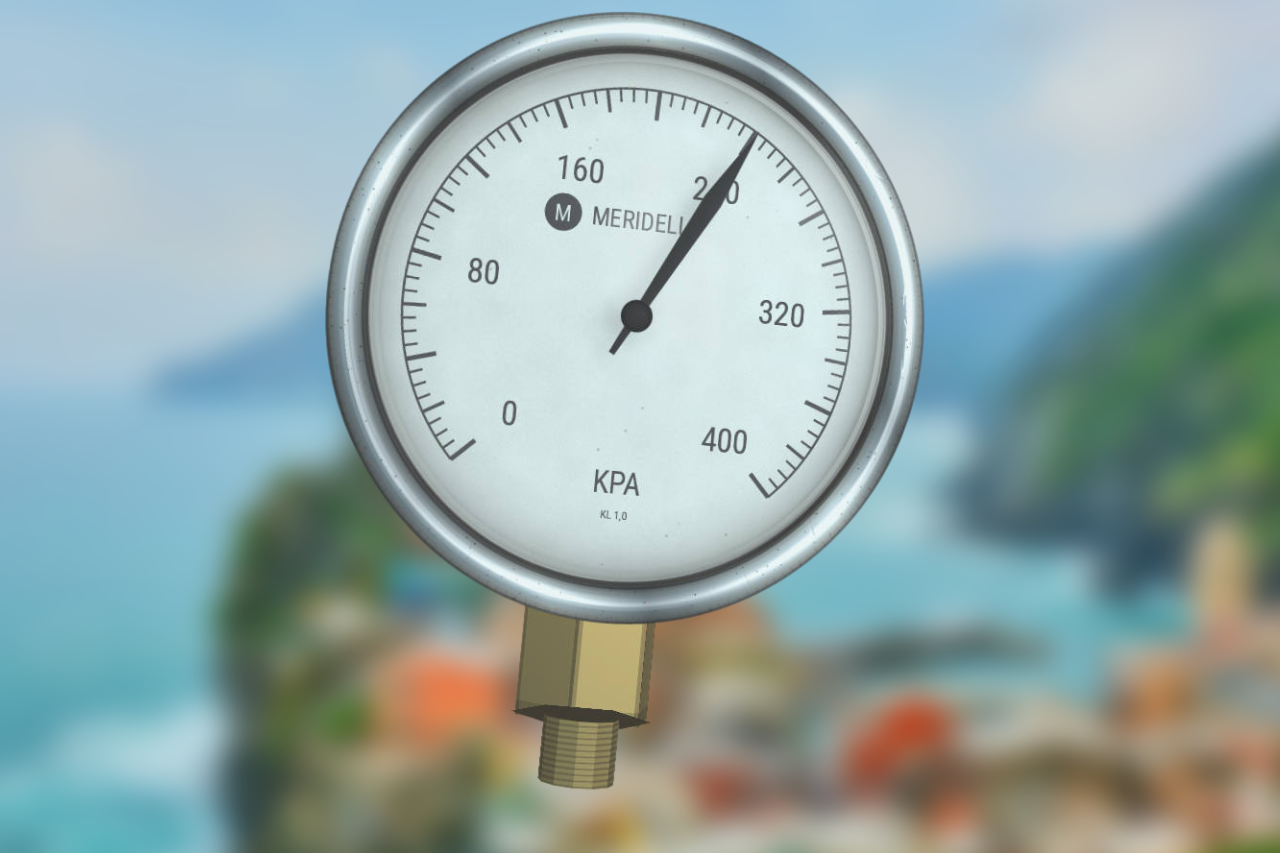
240
